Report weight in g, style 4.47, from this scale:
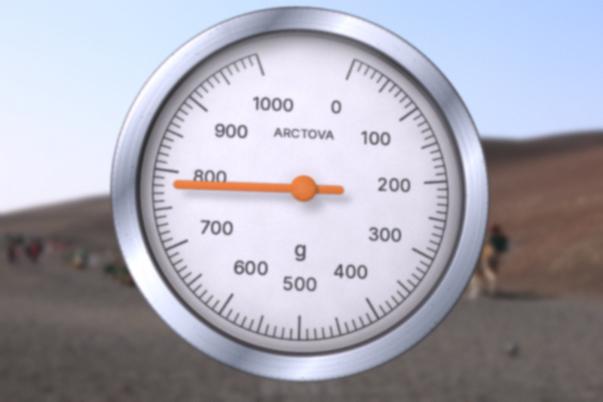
780
